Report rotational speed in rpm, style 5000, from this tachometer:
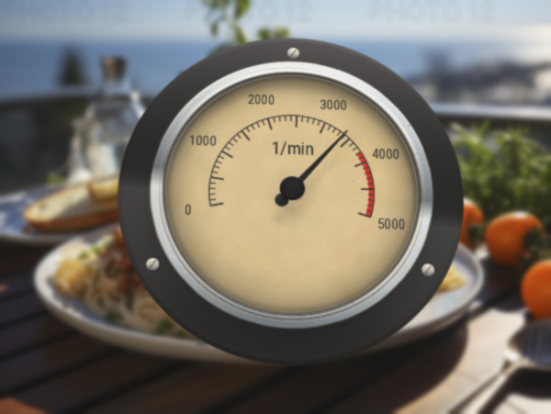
3400
